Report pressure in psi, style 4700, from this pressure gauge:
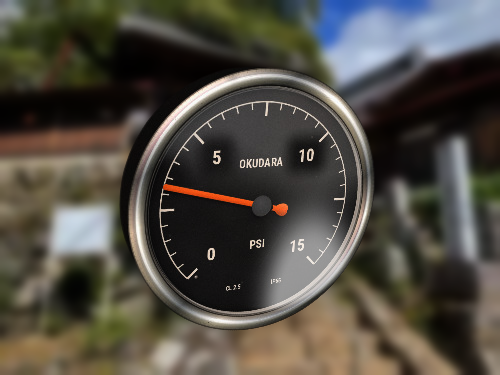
3.25
